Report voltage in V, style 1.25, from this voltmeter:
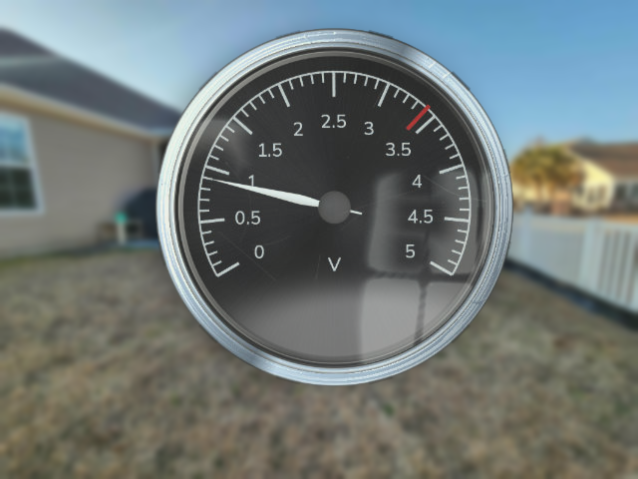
0.9
